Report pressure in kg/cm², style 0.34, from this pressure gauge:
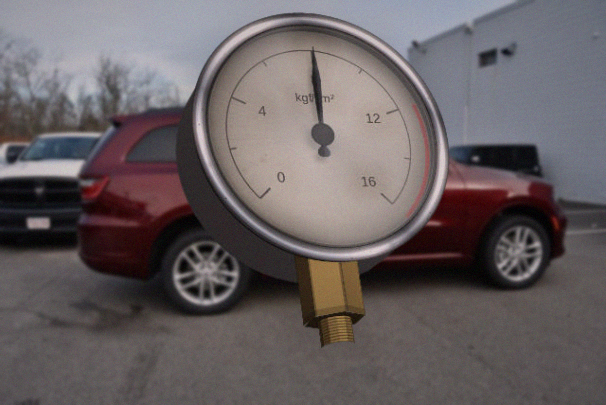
8
